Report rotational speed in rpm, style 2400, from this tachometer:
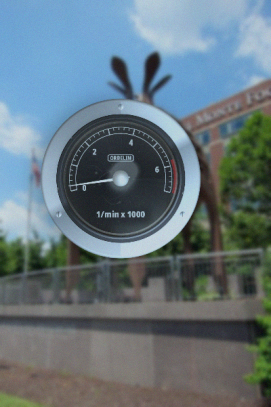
200
